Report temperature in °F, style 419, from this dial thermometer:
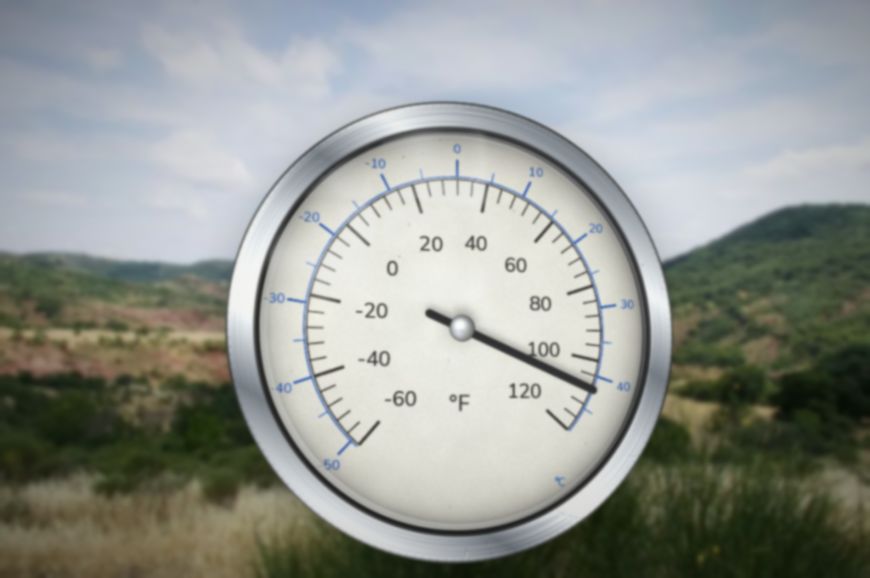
108
